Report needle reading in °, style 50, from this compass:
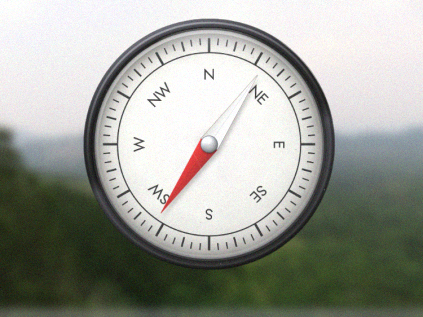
215
